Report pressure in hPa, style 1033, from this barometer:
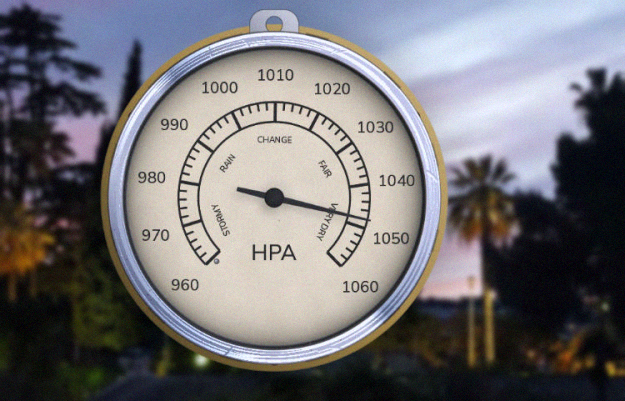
1048
